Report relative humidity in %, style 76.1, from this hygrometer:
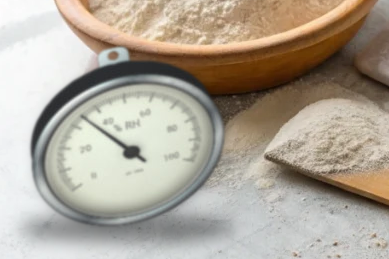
35
